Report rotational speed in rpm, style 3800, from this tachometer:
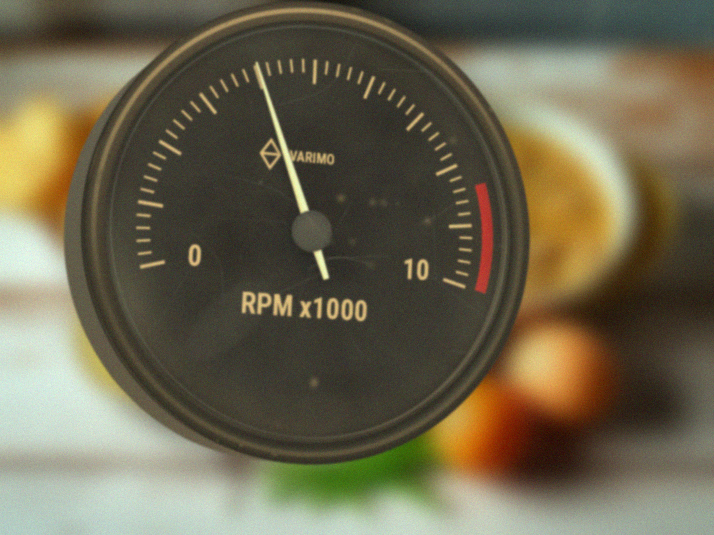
4000
